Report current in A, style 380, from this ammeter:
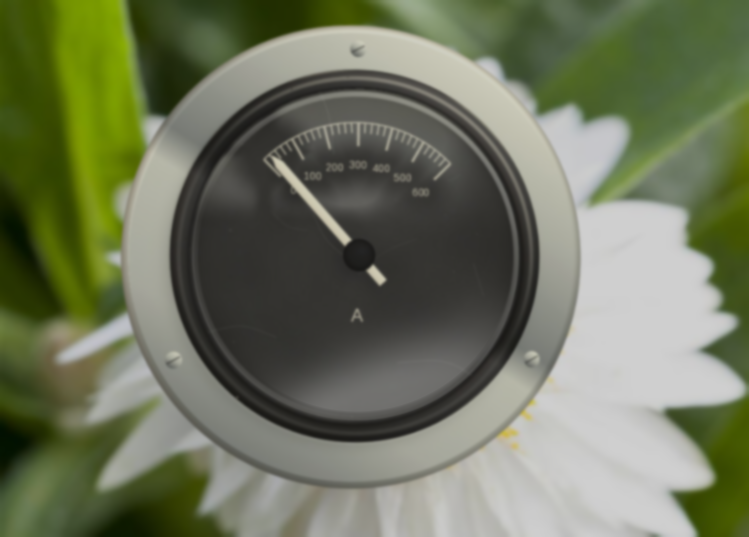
20
